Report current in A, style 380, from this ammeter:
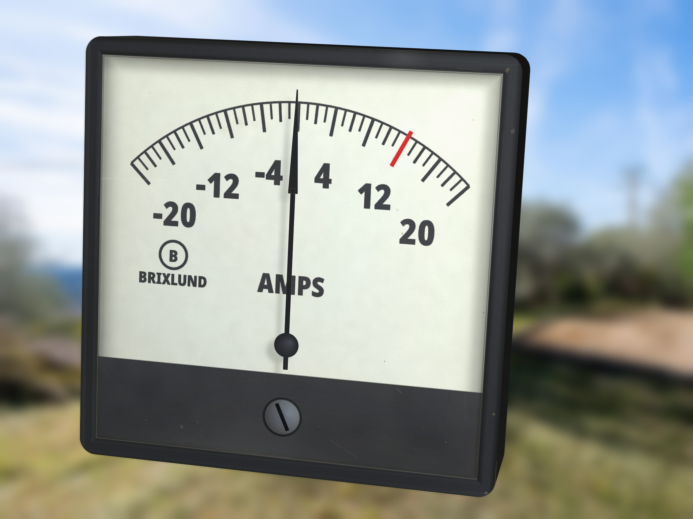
0
